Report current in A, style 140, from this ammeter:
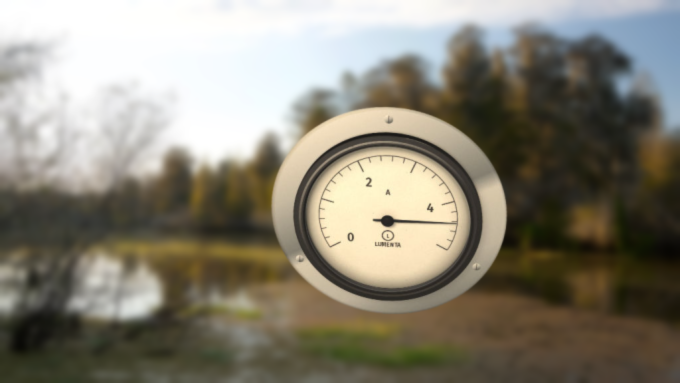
4.4
